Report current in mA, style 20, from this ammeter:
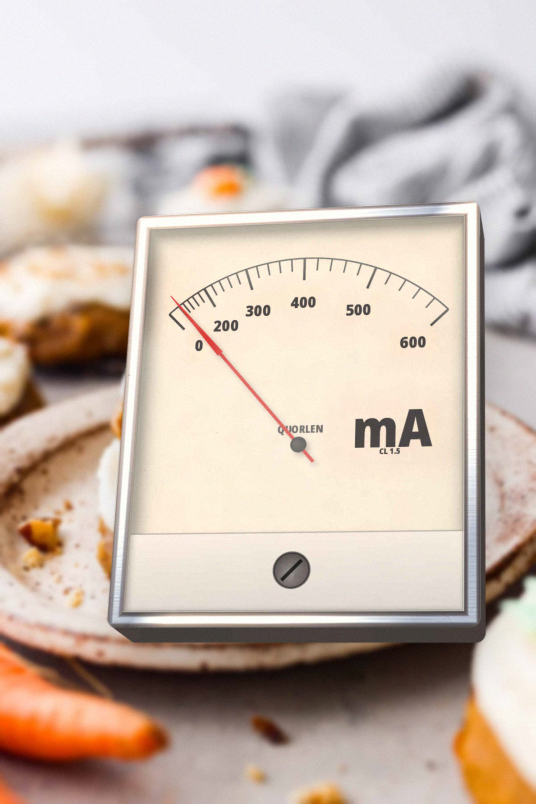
100
